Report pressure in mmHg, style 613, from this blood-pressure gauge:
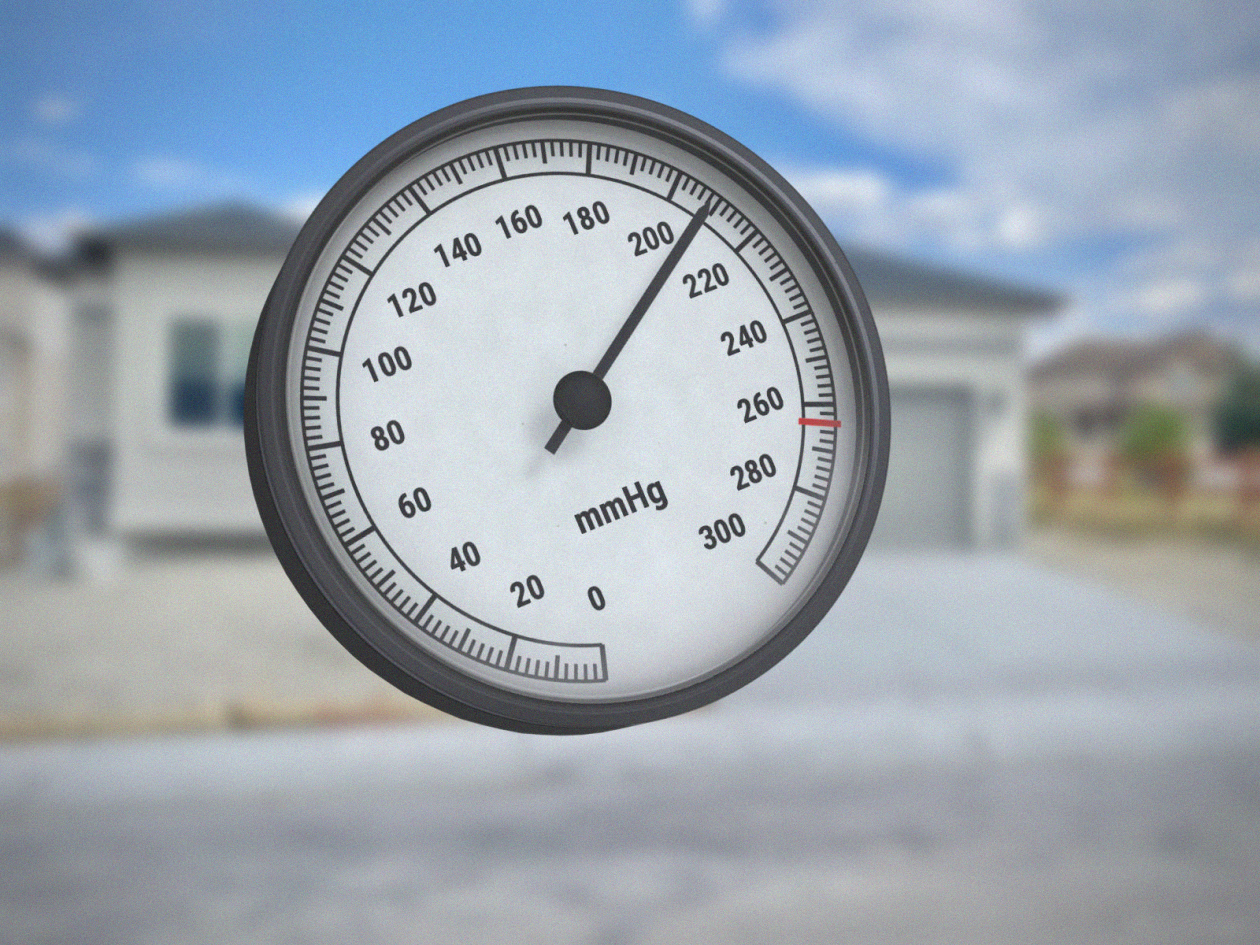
208
